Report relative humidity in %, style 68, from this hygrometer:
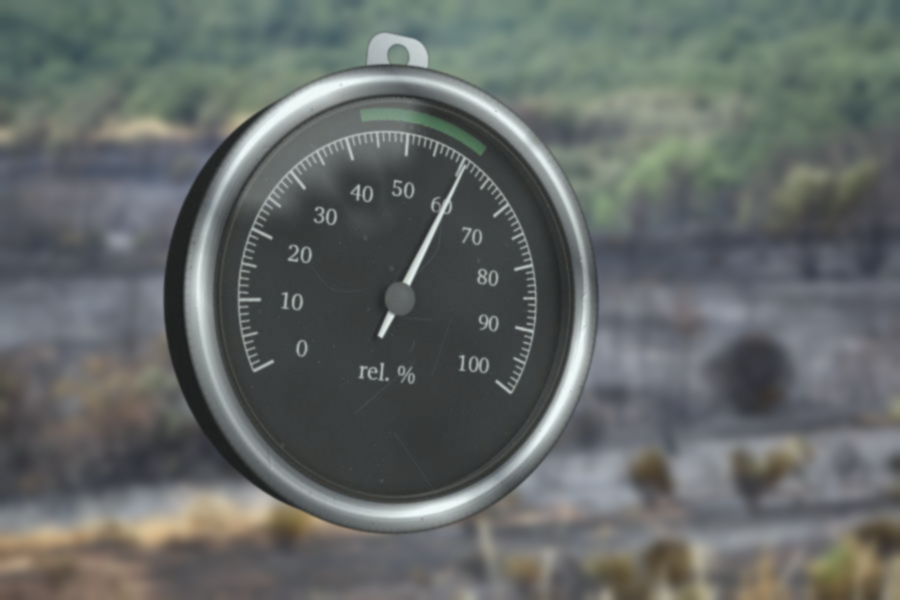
60
